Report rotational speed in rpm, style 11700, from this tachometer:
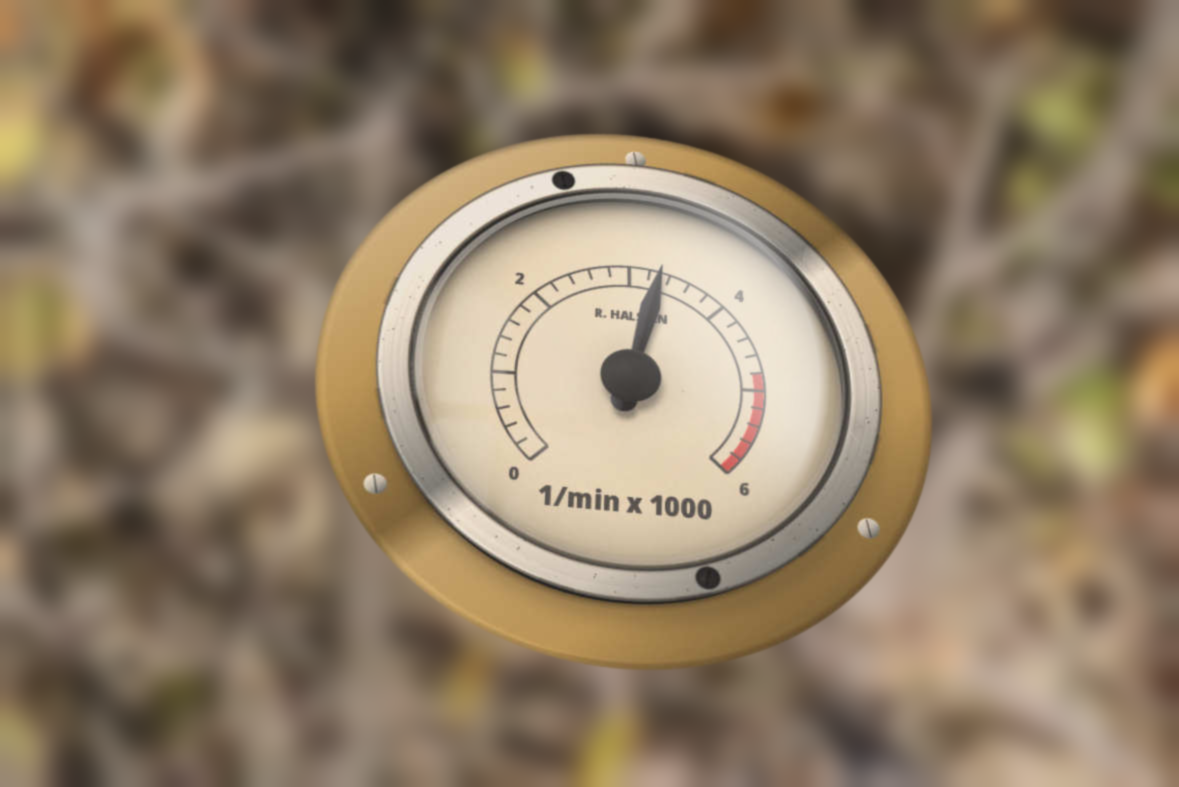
3300
